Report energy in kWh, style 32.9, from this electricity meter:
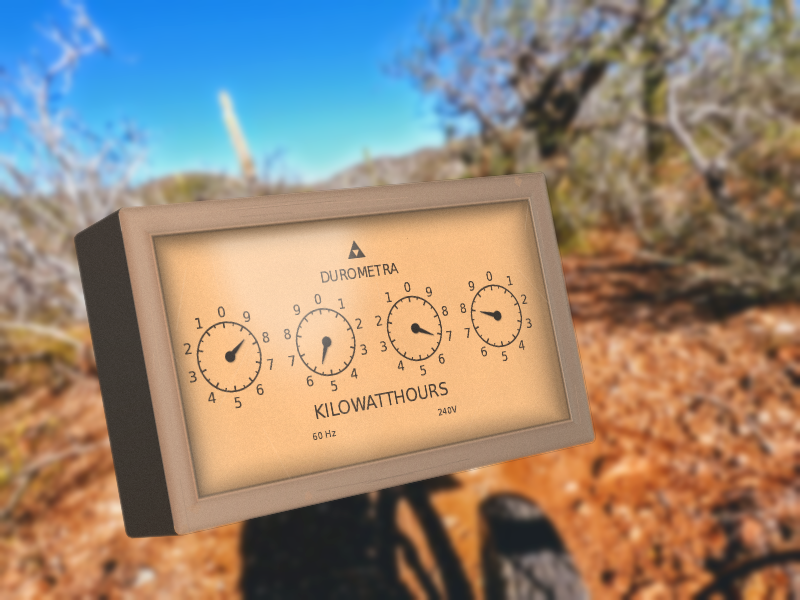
8568
